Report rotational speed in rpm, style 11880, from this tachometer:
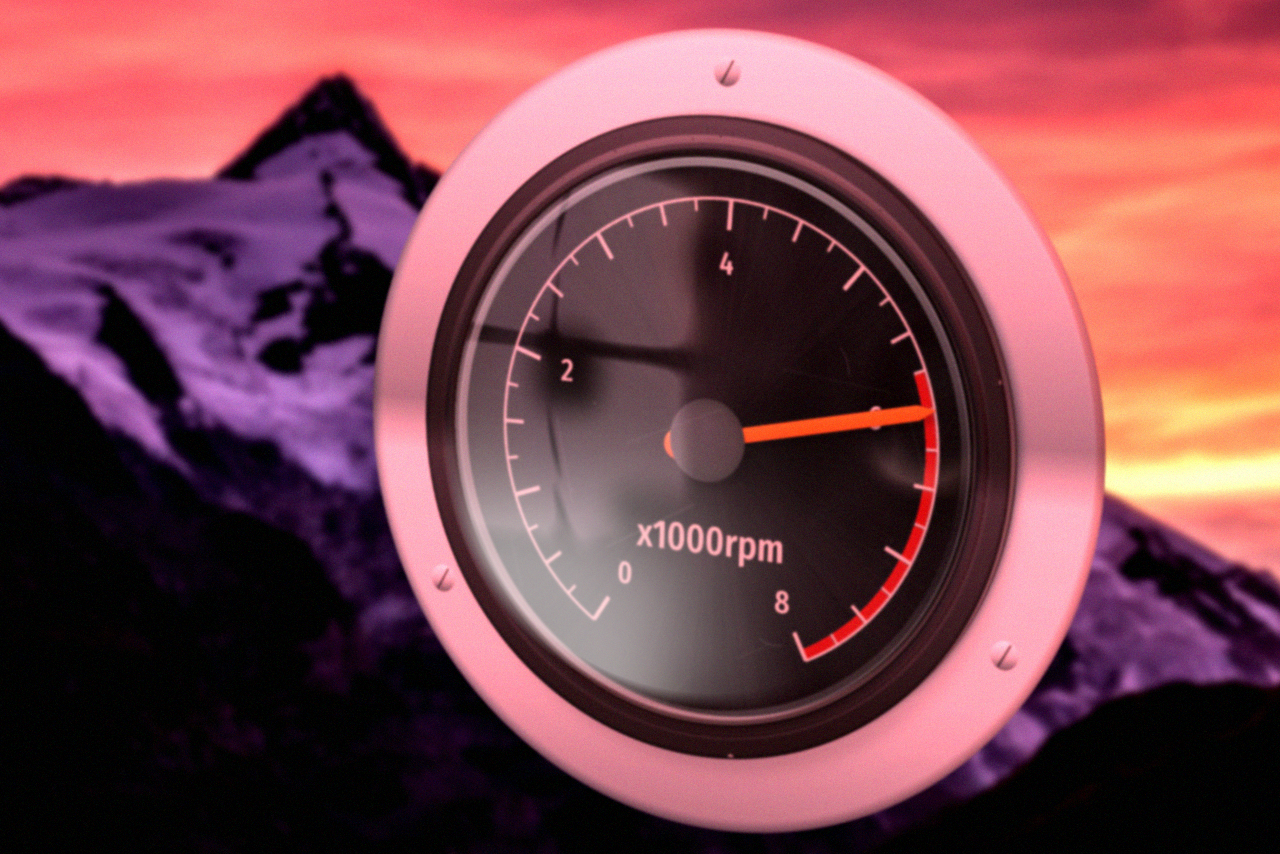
6000
